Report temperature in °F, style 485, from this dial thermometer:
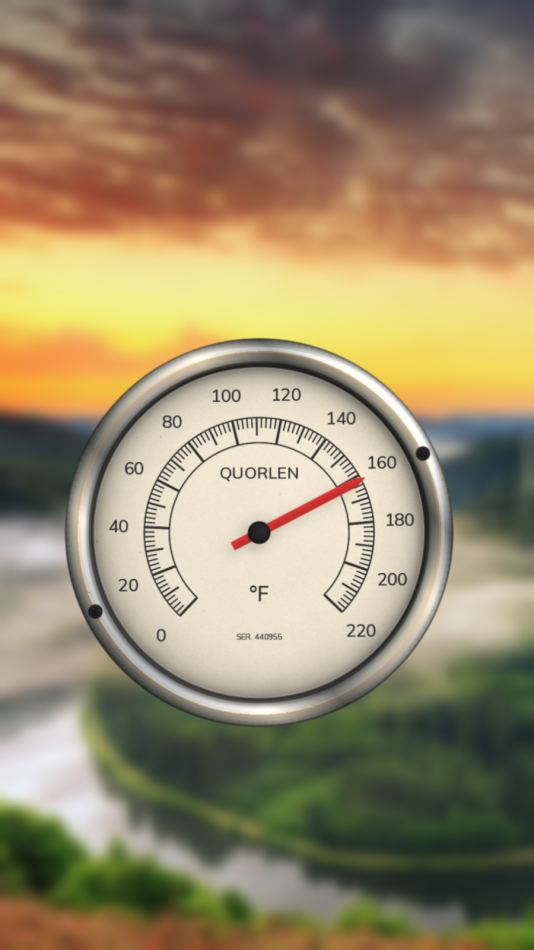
162
